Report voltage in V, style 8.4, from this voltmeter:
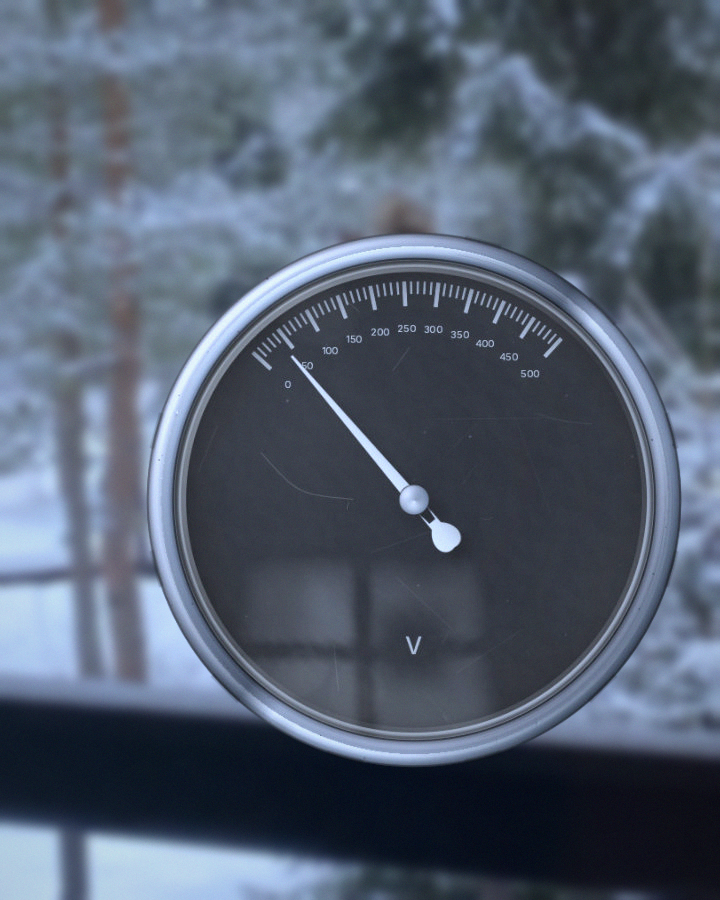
40
